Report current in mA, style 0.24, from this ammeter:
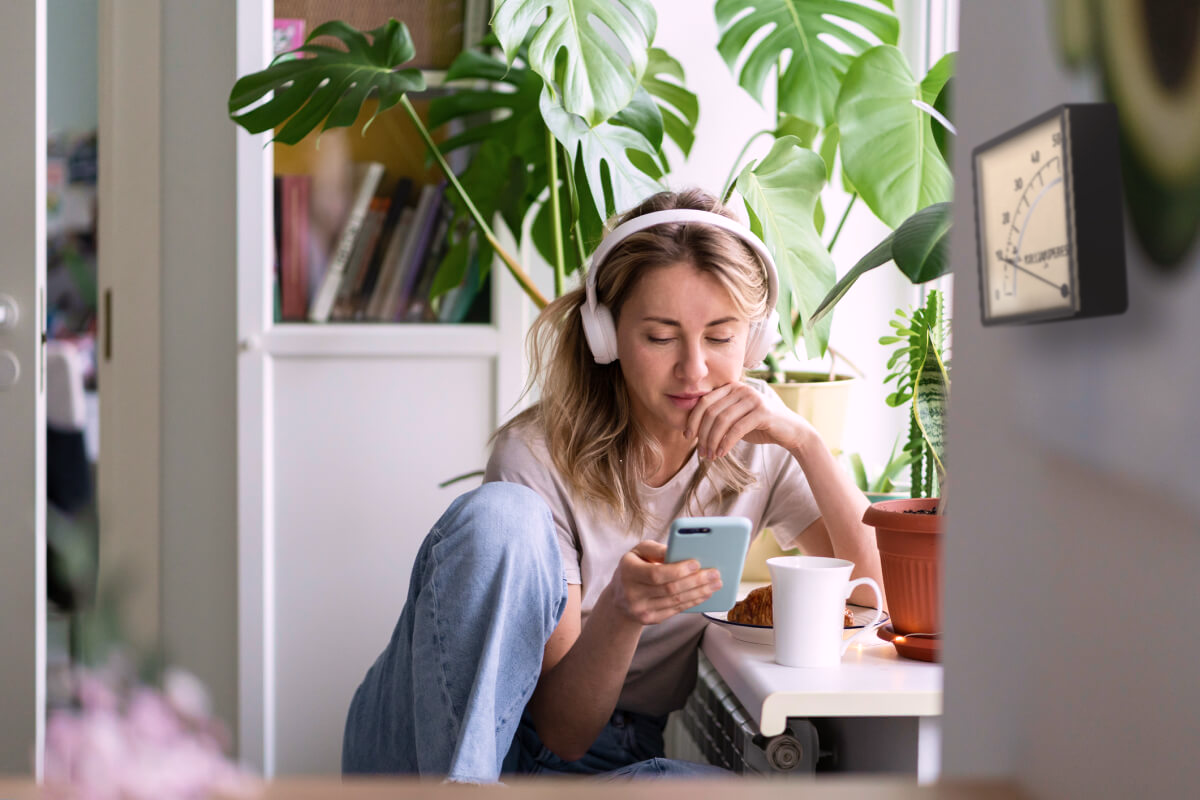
10
